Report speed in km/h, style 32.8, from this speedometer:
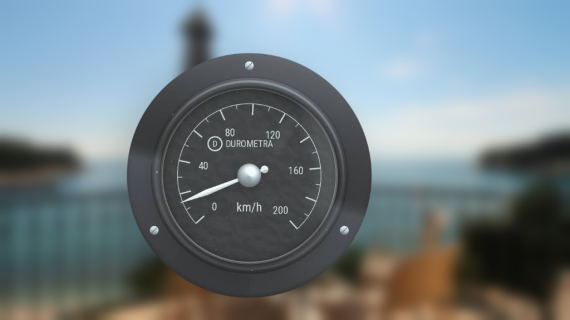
15
